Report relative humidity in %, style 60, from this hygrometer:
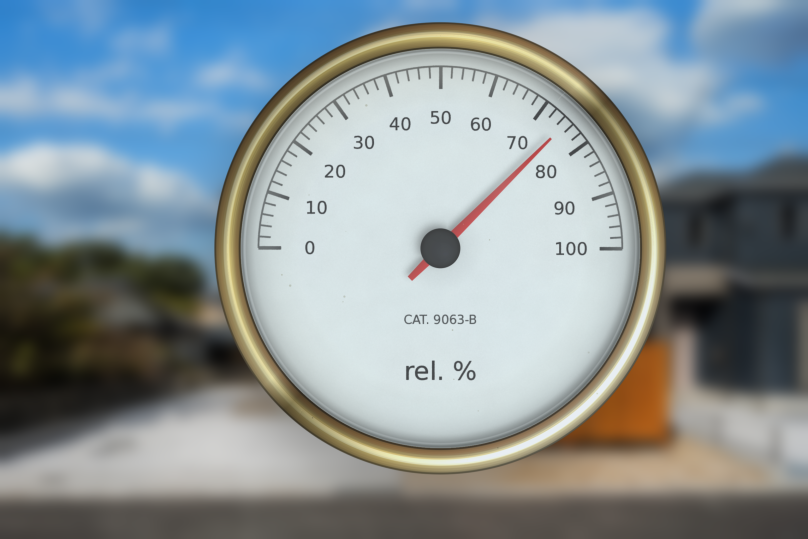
75
